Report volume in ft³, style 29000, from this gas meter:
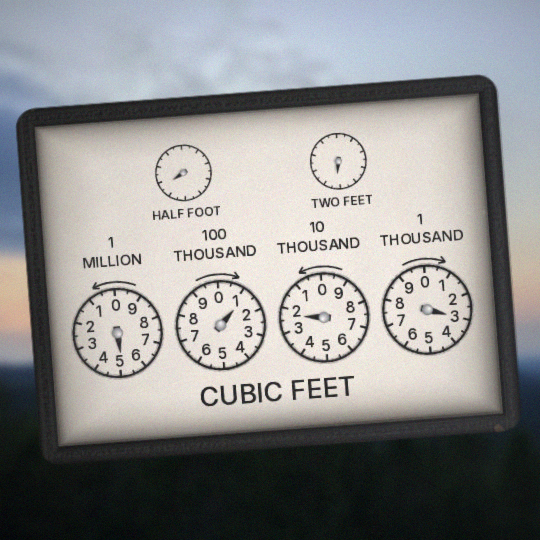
512300
